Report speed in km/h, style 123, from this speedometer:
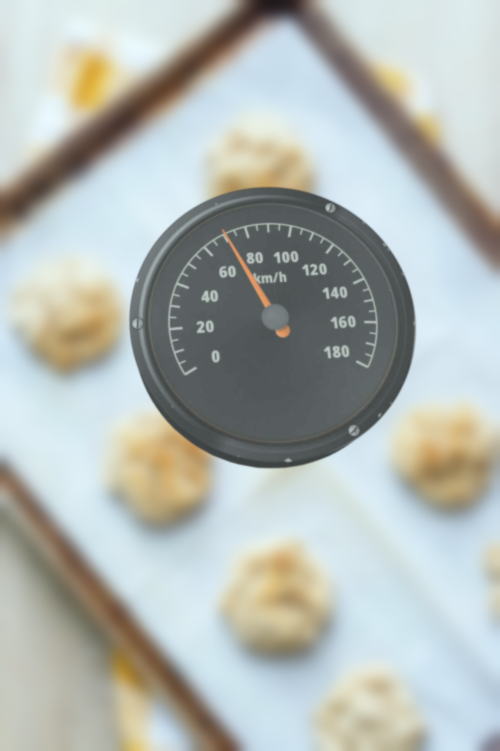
70
